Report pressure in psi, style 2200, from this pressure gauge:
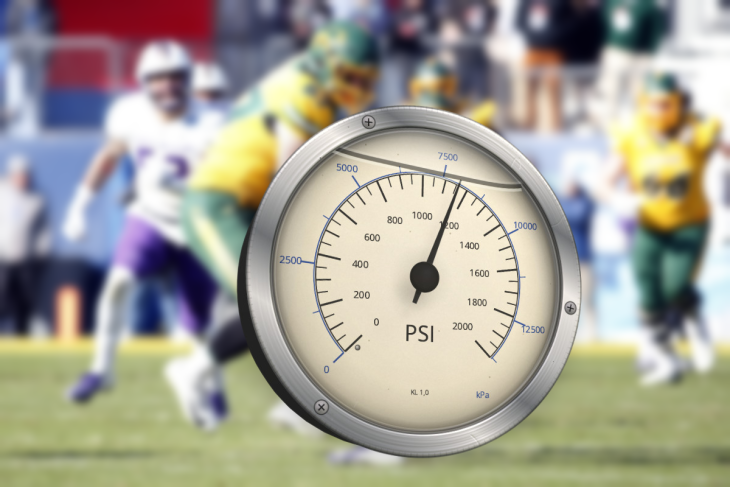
1150
